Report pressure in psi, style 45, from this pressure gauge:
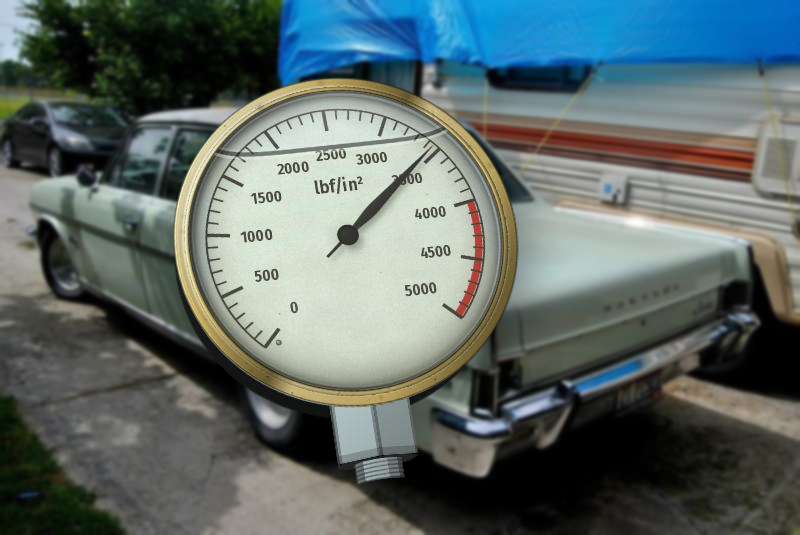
3450
